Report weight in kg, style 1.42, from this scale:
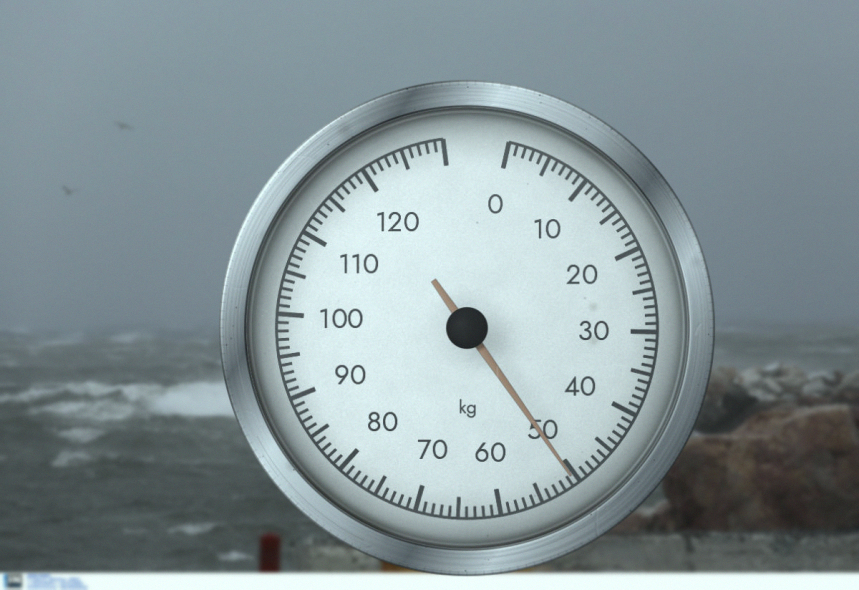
50.5
